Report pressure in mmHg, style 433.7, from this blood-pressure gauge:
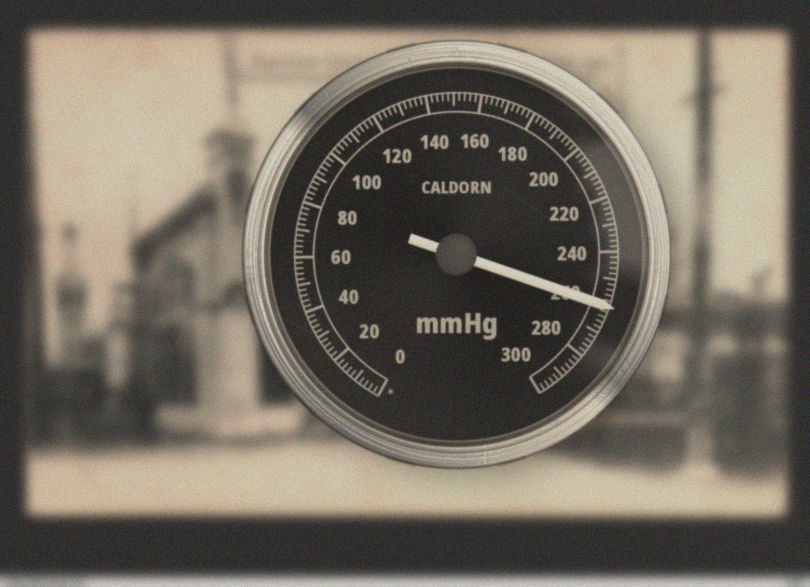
260
